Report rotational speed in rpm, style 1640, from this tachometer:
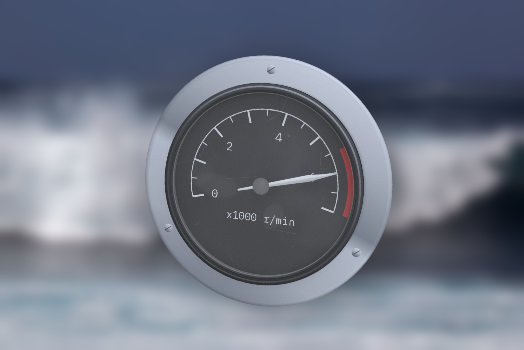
6000
